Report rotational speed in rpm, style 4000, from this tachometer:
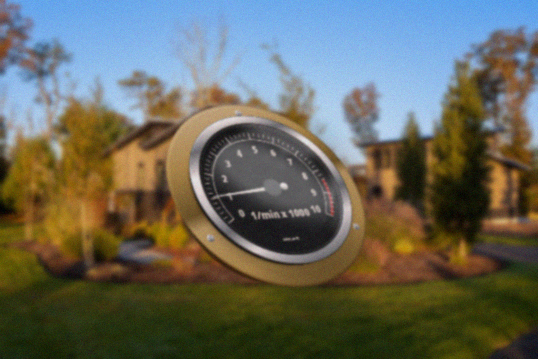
1000
